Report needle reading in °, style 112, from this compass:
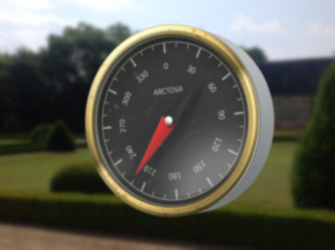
220
